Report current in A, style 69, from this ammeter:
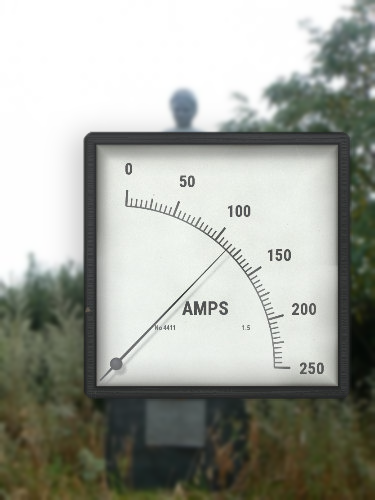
115
